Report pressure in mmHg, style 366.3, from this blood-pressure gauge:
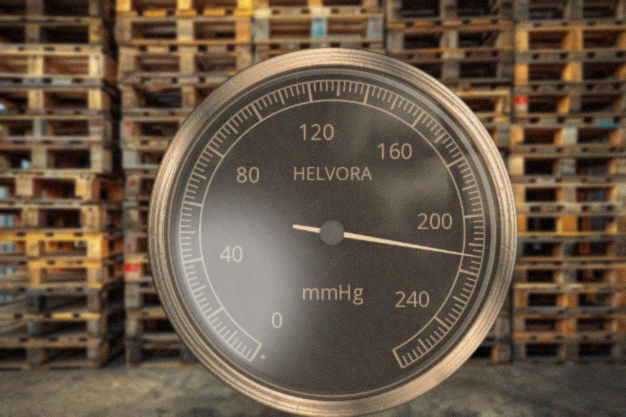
214
